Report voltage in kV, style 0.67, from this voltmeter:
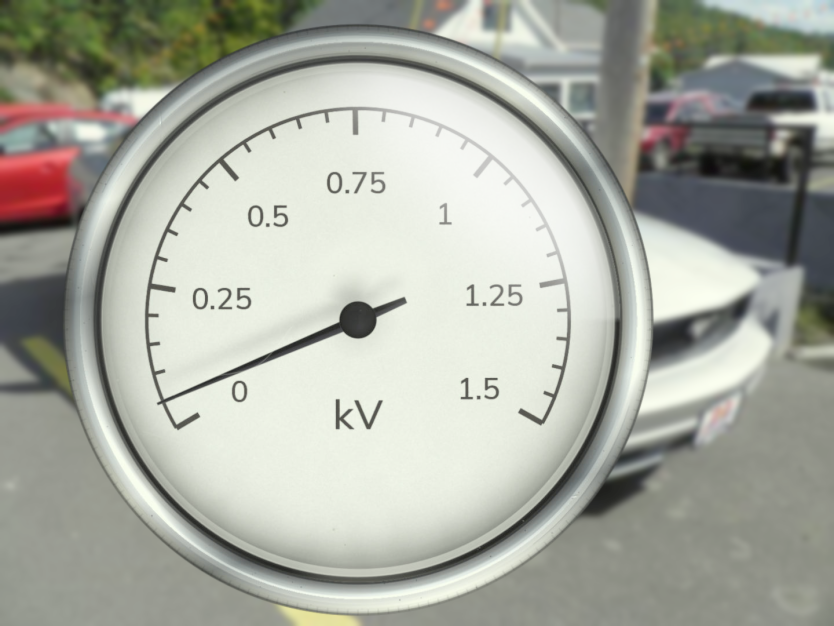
0.05
